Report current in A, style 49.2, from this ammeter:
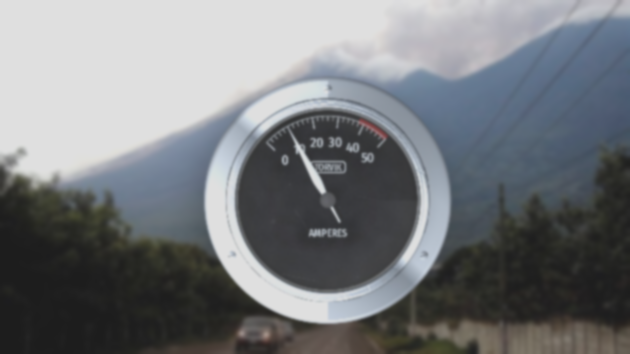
10
